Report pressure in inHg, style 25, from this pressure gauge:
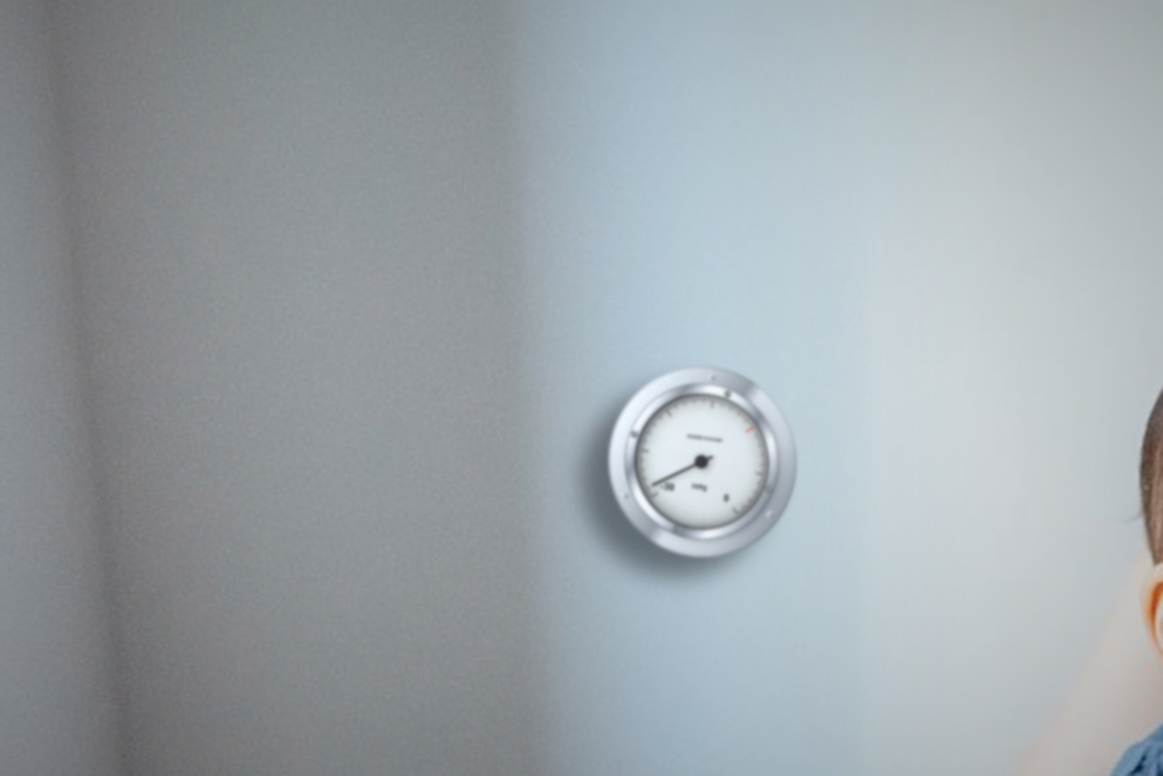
-29
